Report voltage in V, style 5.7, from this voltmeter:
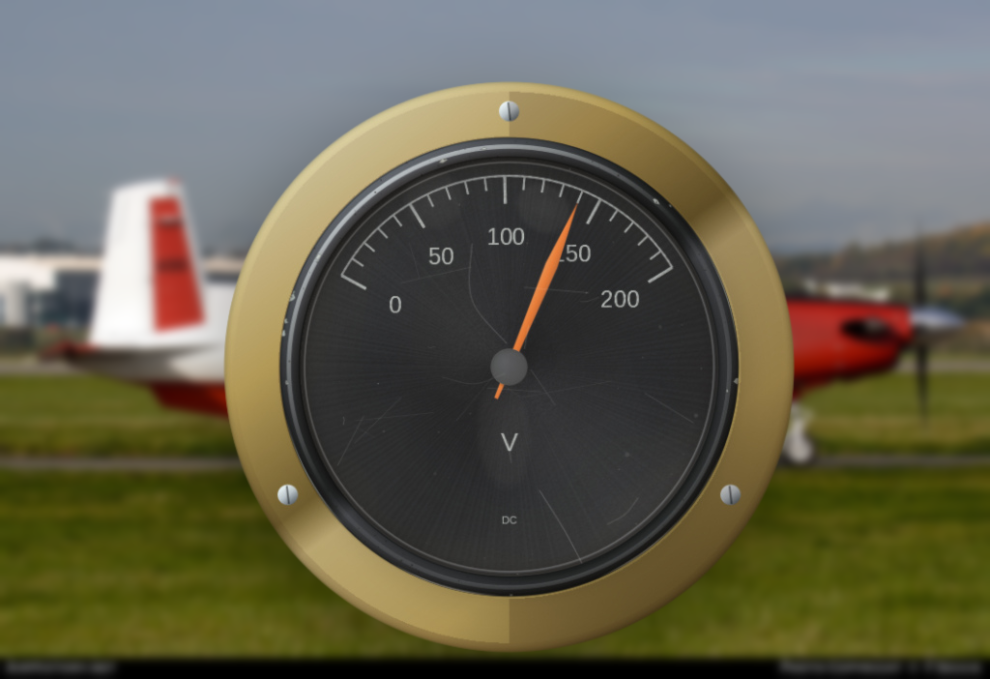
140
